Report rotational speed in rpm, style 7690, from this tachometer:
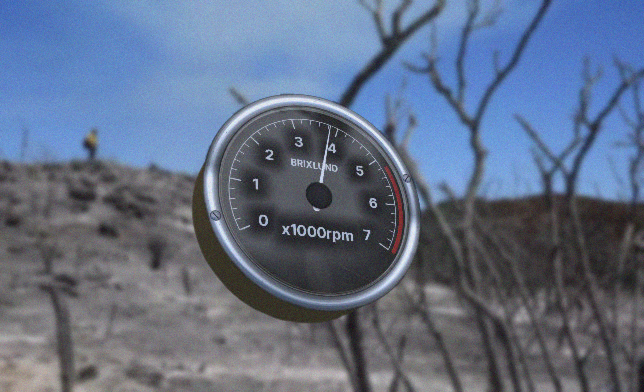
3800
